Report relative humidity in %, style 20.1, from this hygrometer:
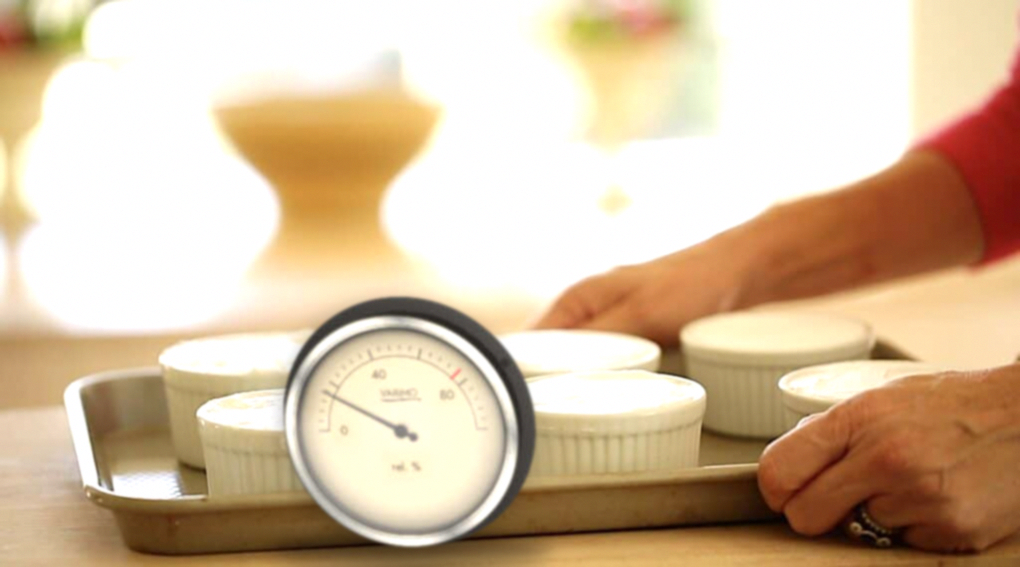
16
